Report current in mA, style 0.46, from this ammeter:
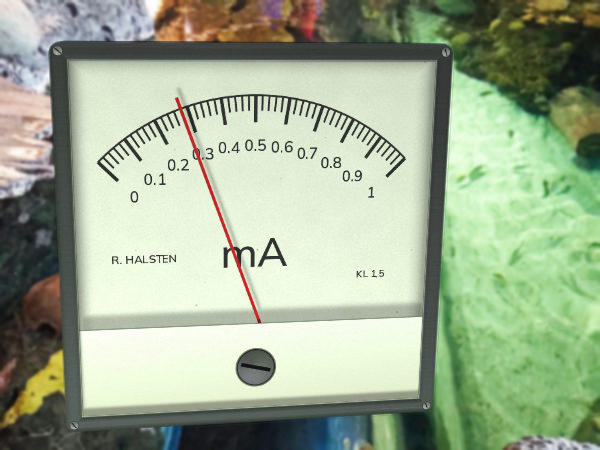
0.28
